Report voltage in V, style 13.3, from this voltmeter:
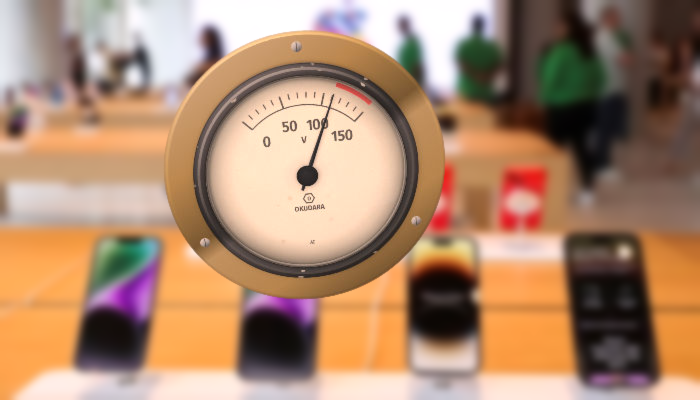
110
